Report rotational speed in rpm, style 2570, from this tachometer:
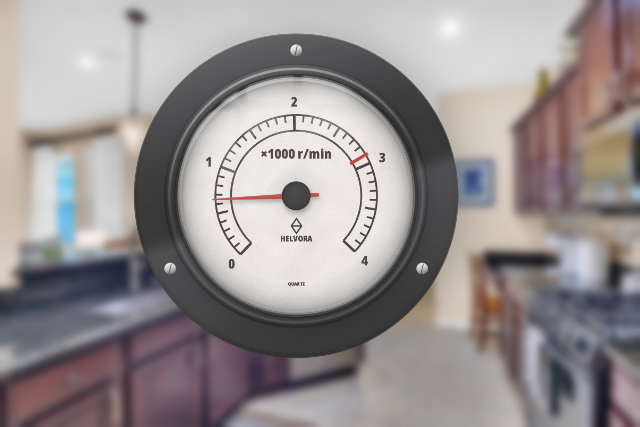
650
